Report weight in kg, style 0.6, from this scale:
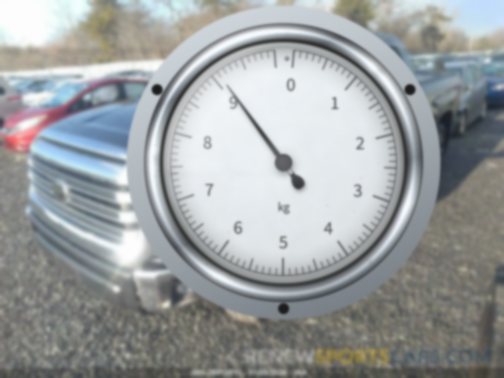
9.1
